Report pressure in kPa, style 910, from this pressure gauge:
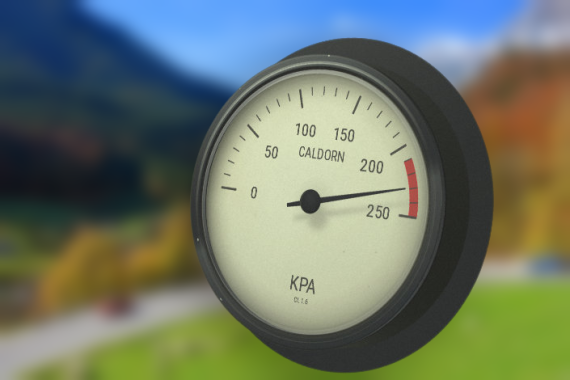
230
